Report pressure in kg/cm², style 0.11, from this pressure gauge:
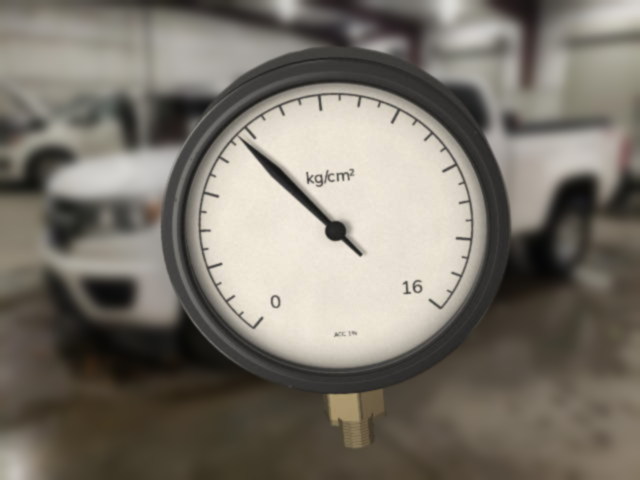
5.75
